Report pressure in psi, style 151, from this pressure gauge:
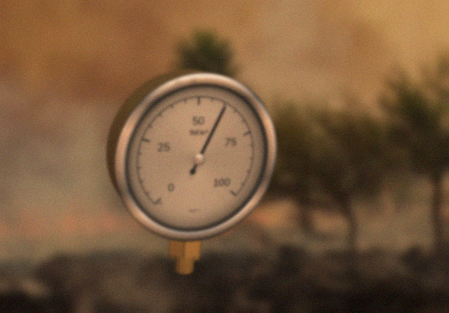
60
